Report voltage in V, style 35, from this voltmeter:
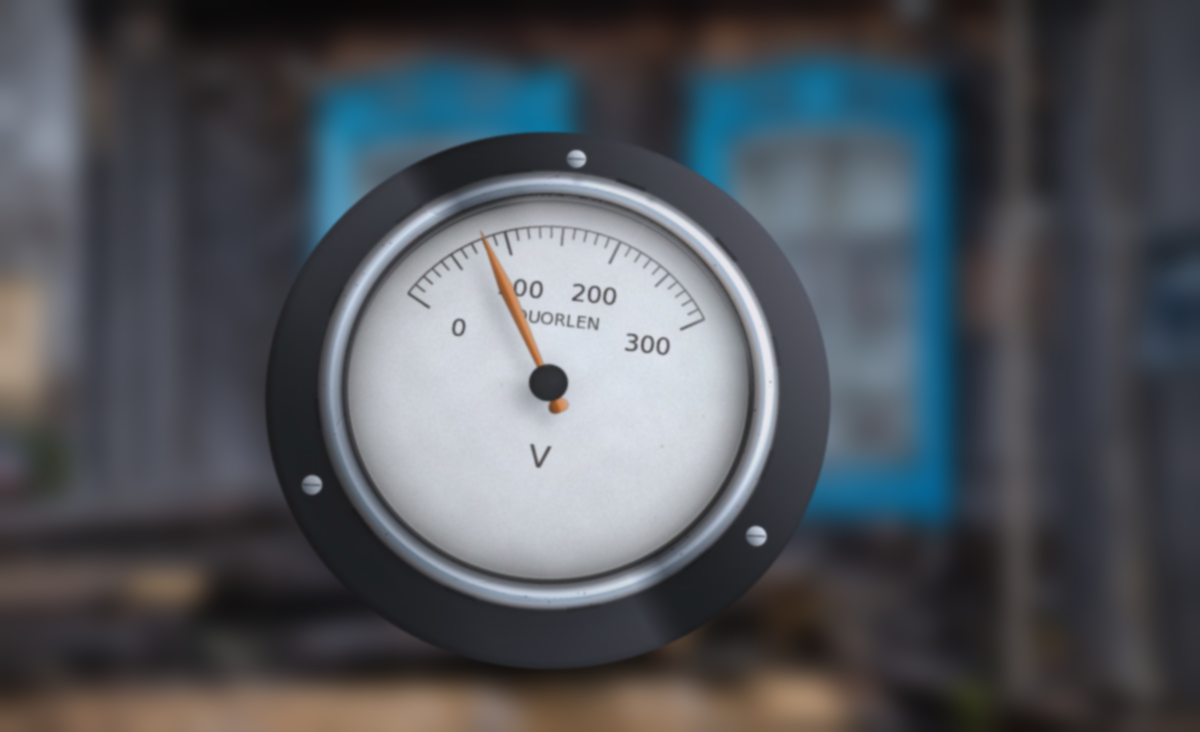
80
